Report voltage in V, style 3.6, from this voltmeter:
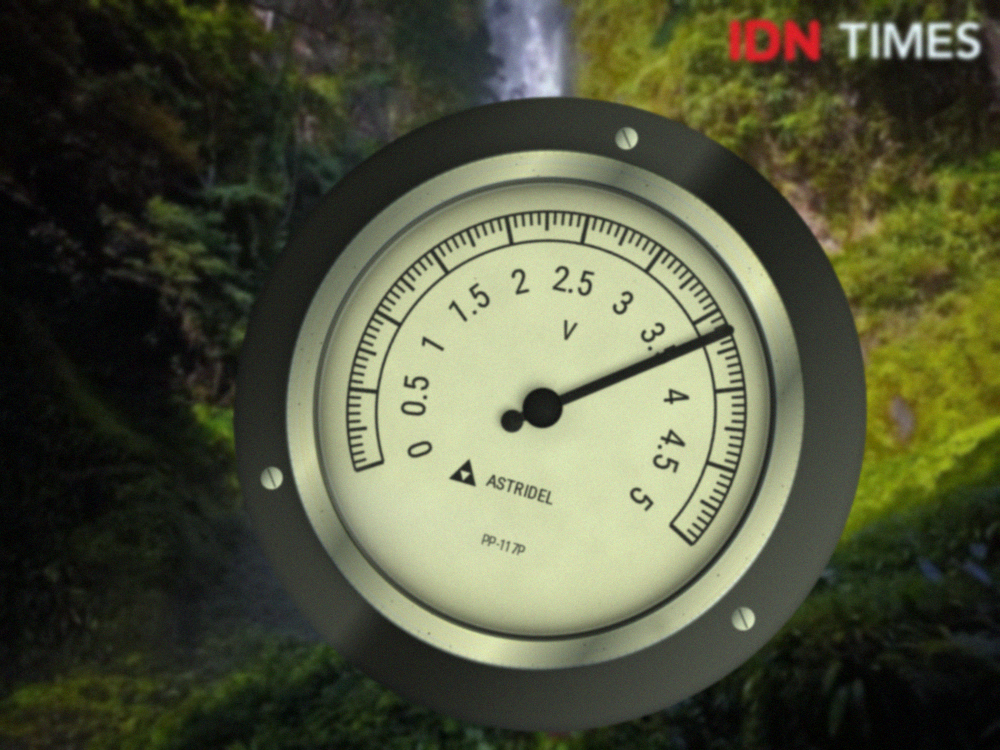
3.65
